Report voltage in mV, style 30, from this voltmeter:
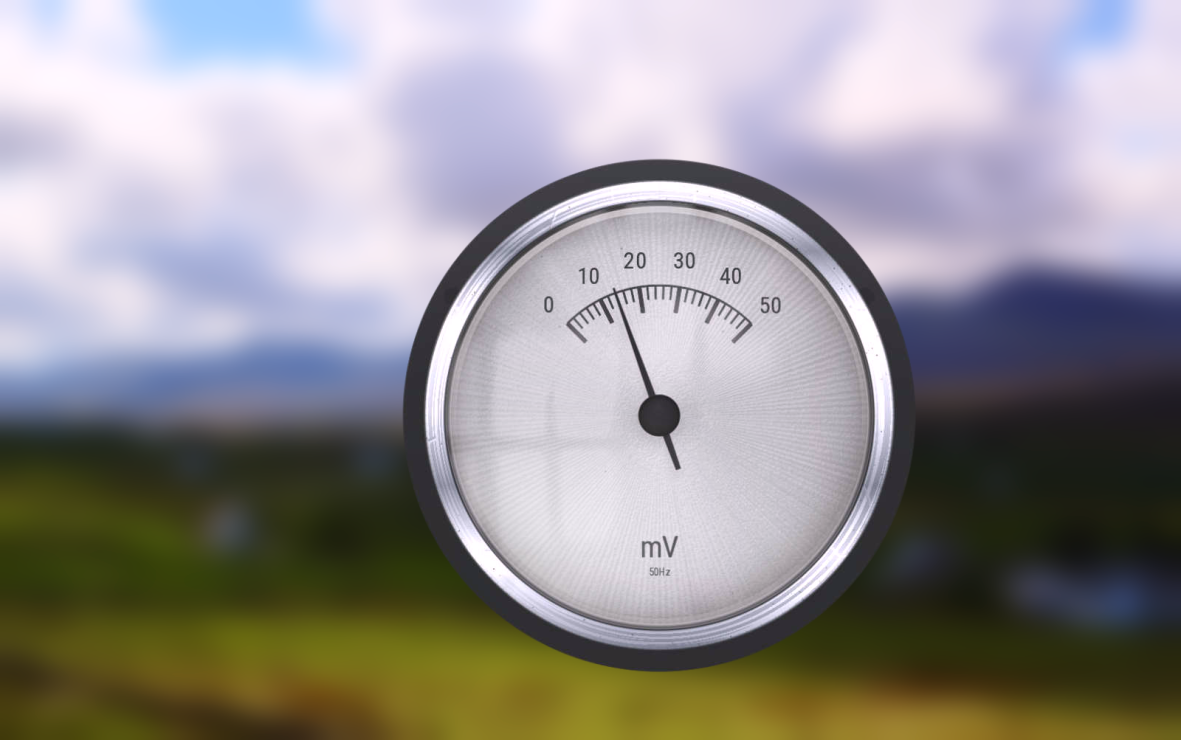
14
